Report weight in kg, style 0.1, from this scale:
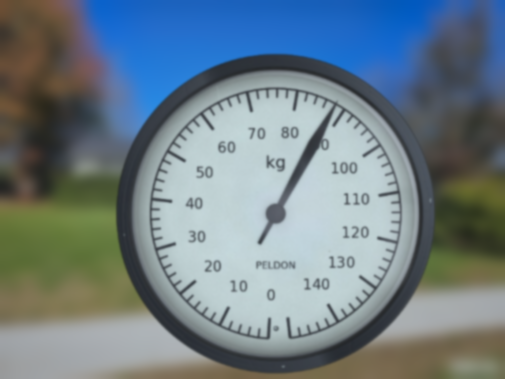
88
